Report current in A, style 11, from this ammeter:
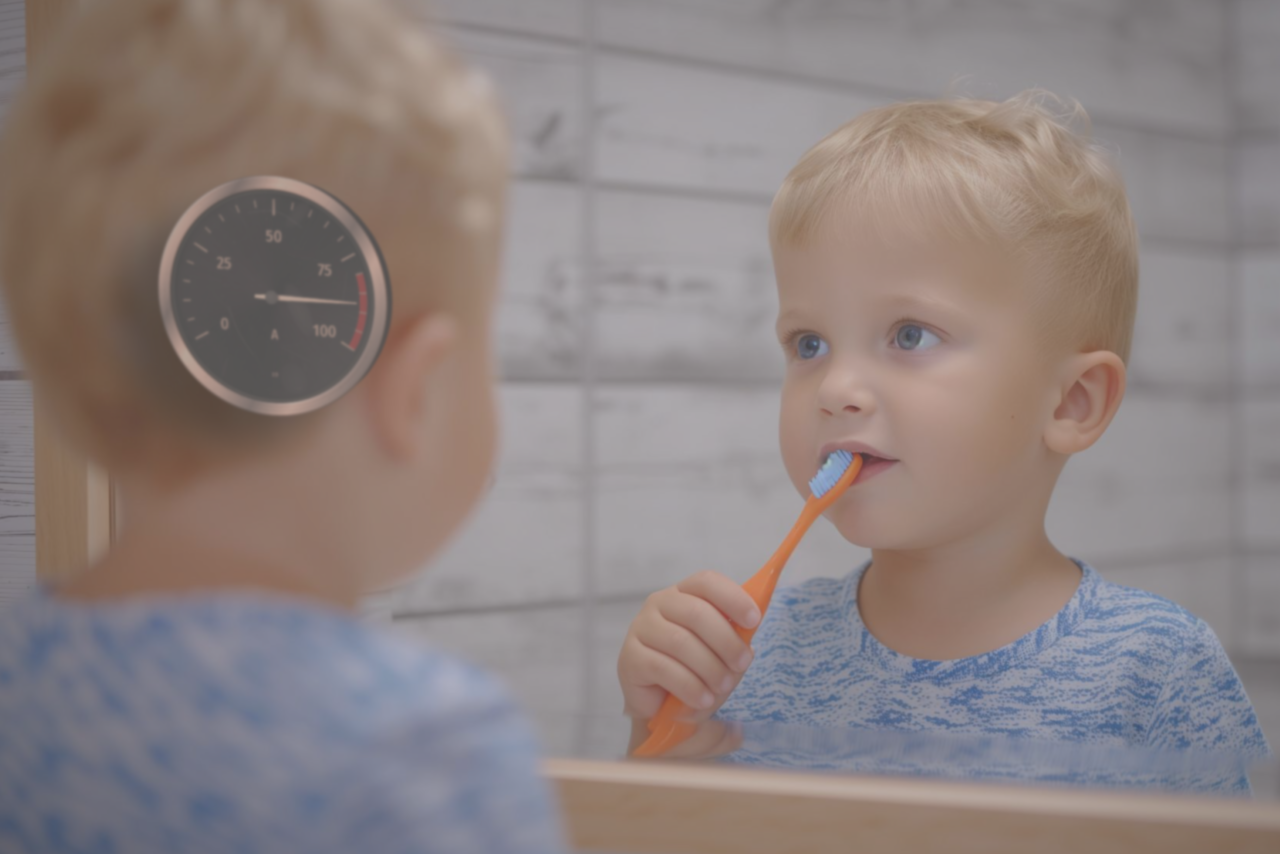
87.5
